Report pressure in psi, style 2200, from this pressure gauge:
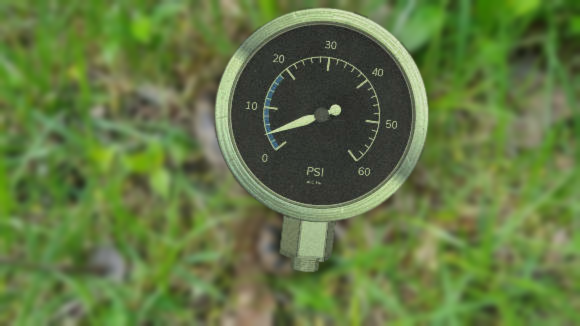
4
